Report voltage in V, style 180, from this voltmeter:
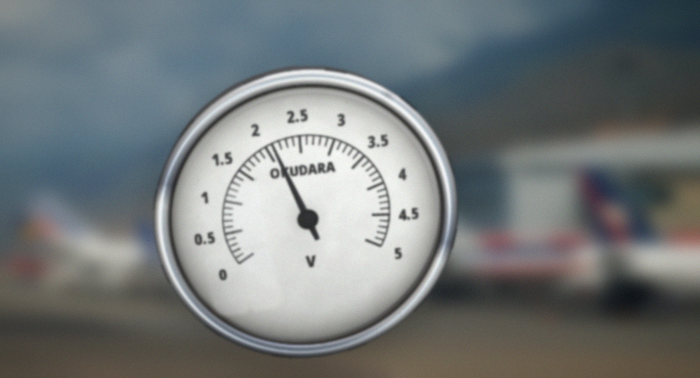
2.1
